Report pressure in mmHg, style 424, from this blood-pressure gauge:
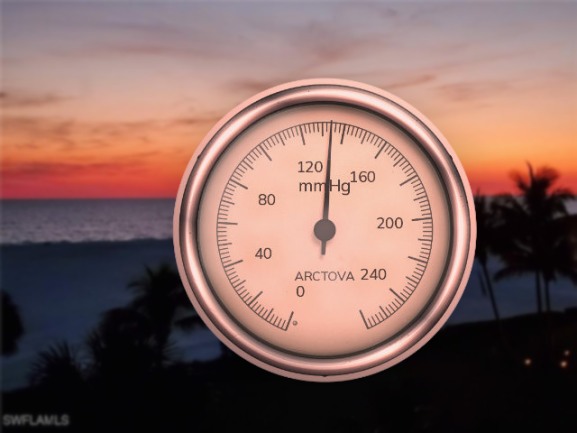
134
